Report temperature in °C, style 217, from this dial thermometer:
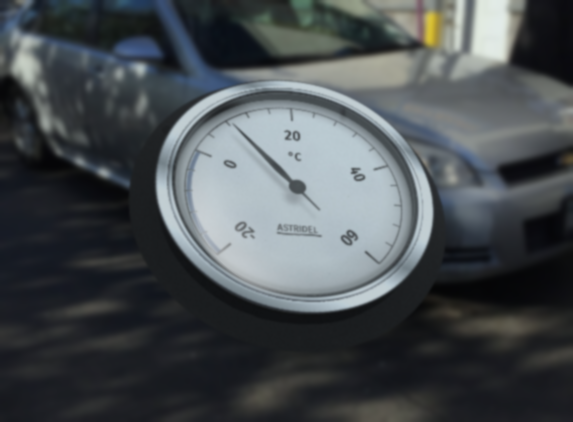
8
